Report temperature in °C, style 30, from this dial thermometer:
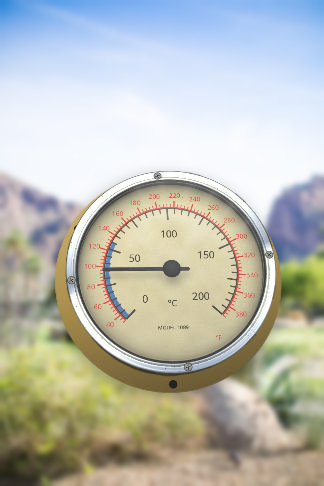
35
